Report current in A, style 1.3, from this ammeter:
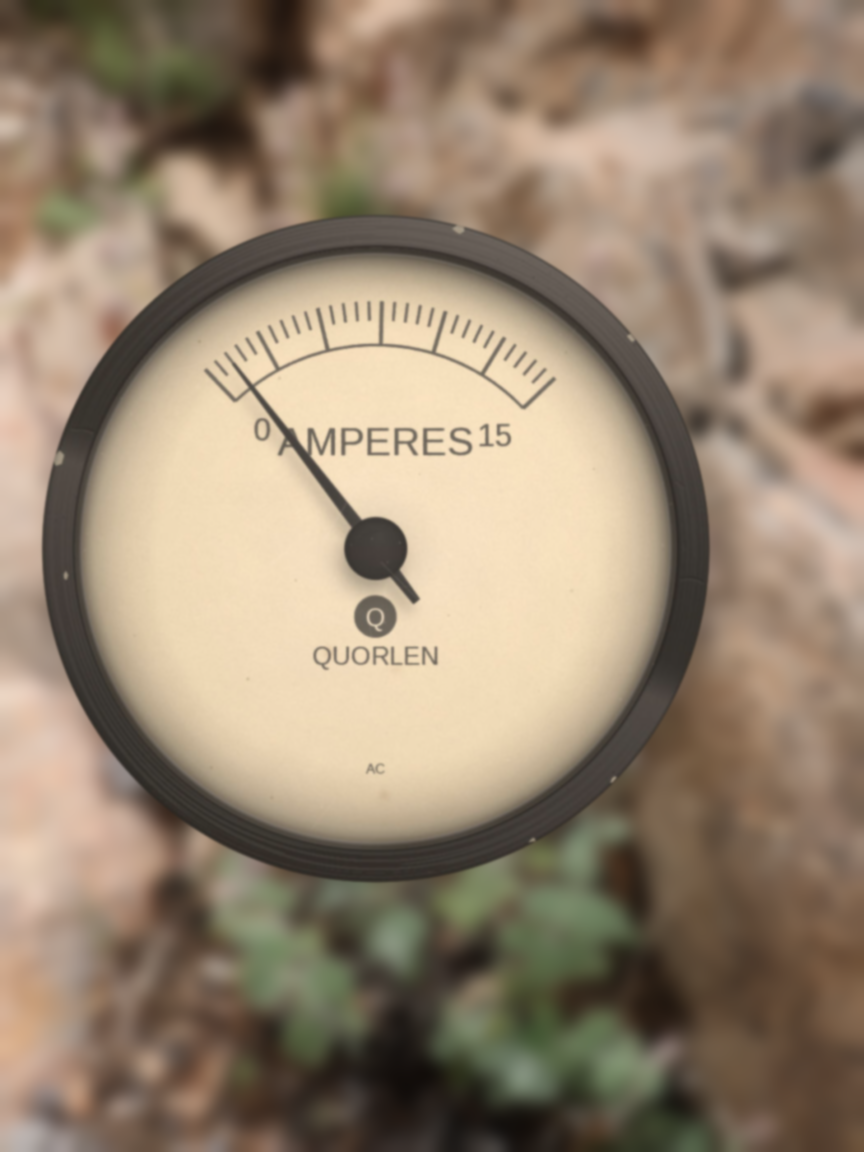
1
